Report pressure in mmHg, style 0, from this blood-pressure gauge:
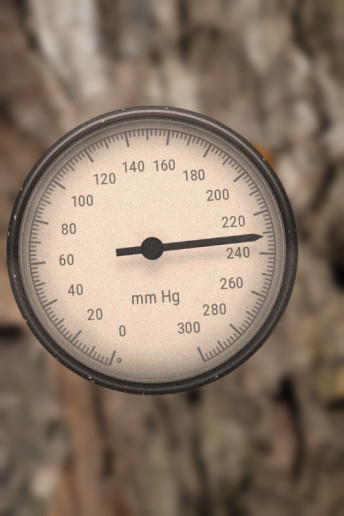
232
